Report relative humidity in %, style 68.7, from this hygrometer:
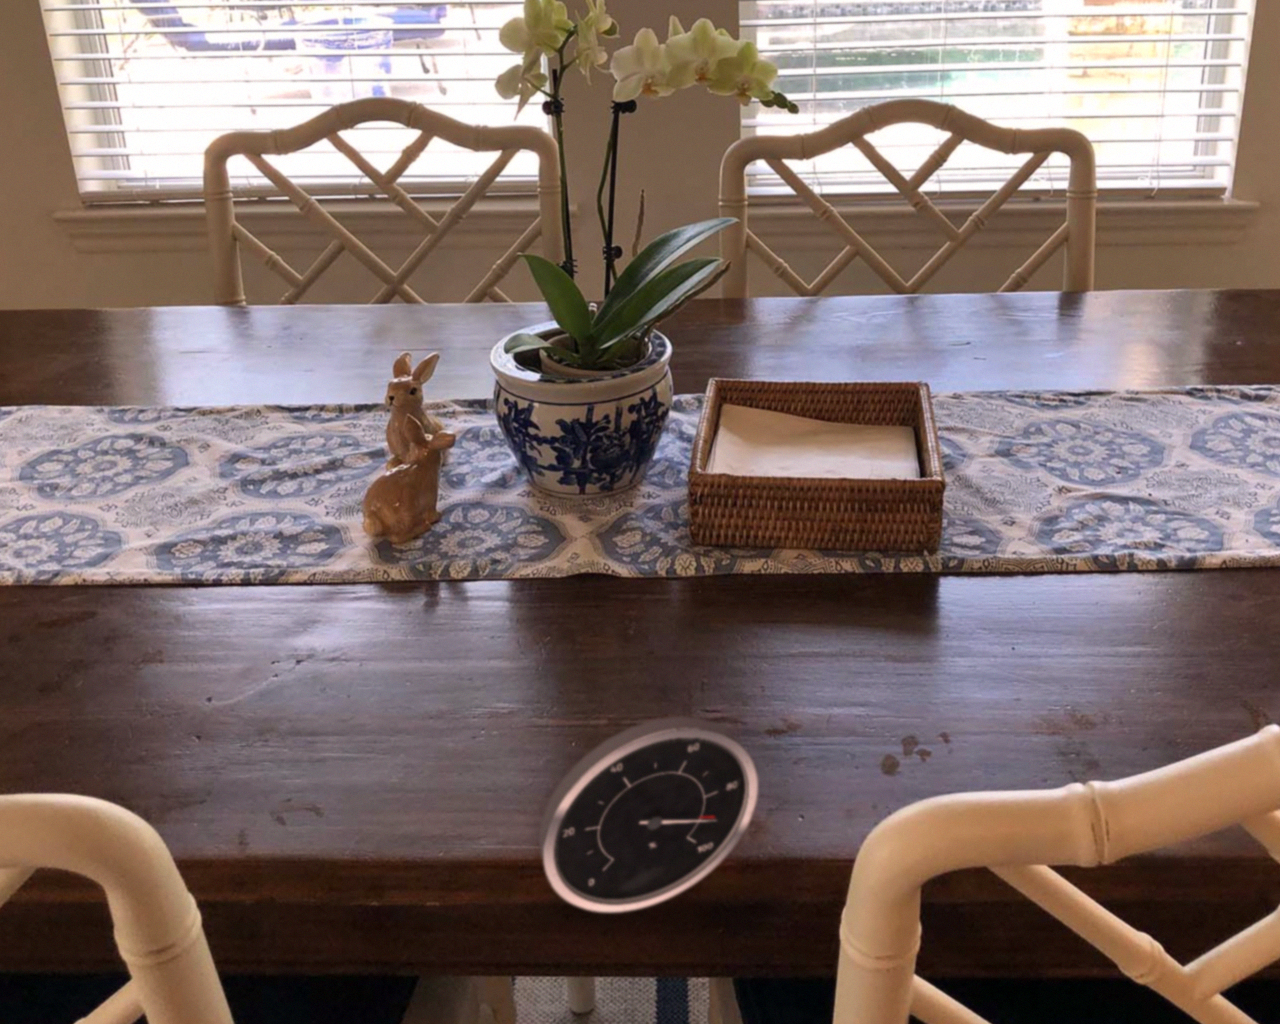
90
